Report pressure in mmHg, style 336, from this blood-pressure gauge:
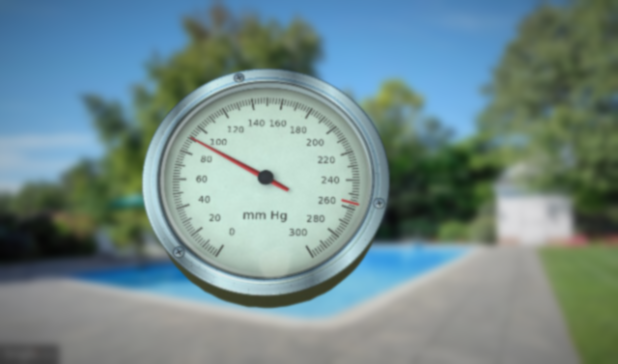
90
